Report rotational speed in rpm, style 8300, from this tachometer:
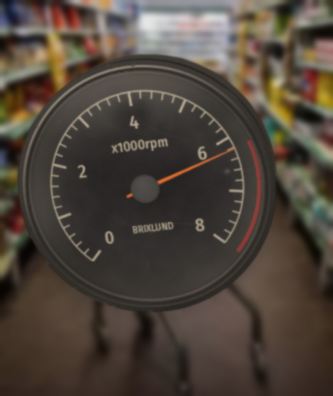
6200
